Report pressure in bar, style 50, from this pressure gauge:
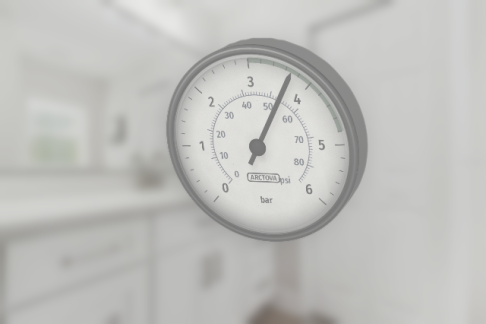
3.7
